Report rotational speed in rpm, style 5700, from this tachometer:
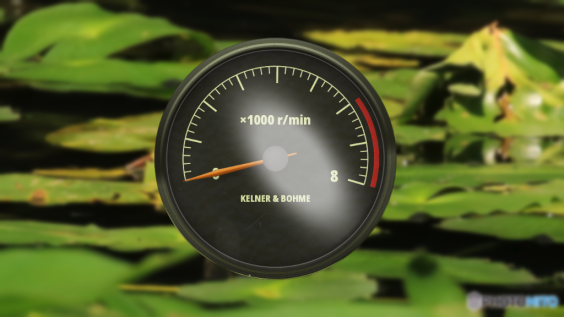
0
